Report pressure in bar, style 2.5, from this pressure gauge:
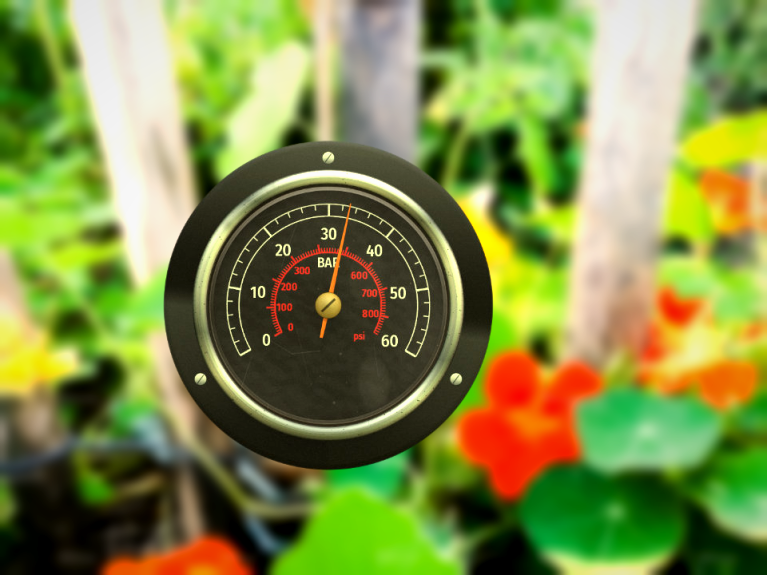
33
